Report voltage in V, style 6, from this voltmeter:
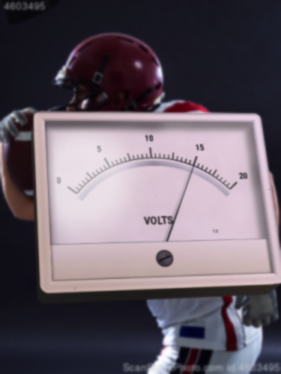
15
